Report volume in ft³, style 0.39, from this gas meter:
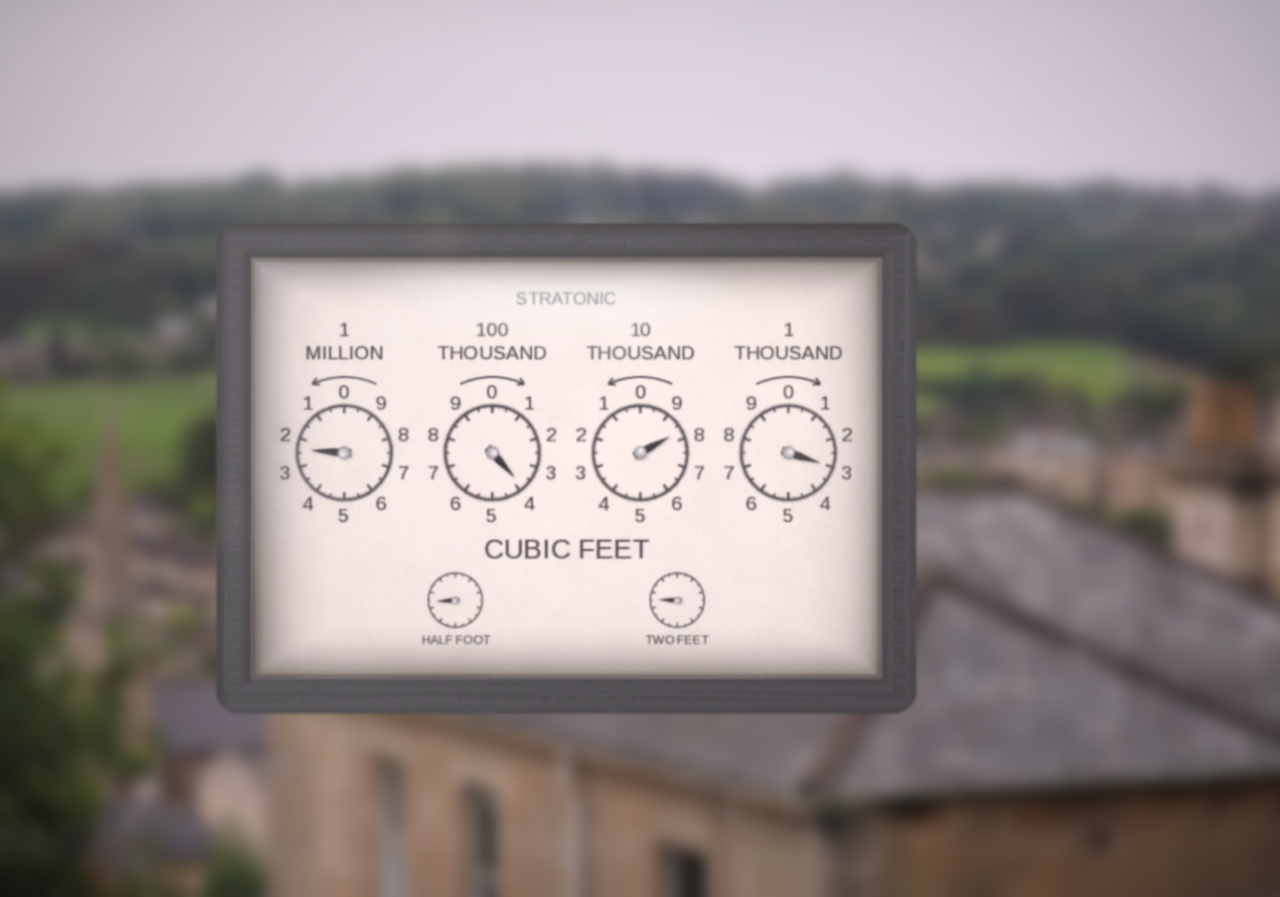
238300
